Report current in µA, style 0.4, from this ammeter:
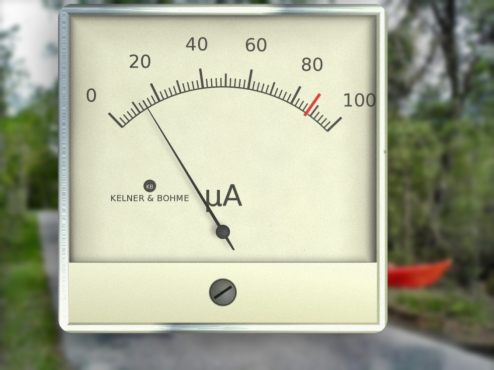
14
